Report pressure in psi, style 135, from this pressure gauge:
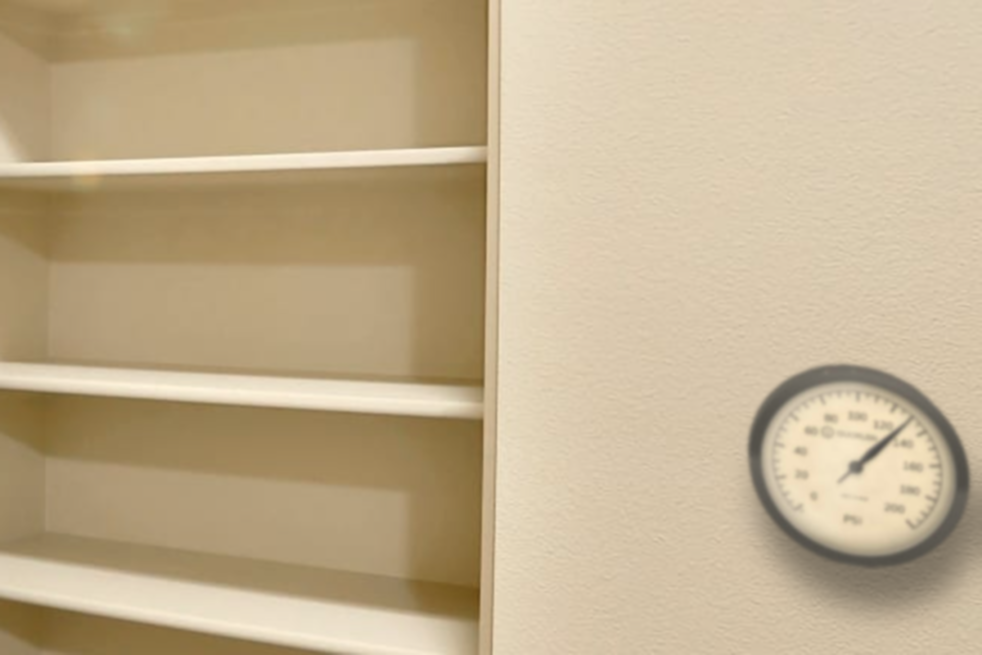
130
